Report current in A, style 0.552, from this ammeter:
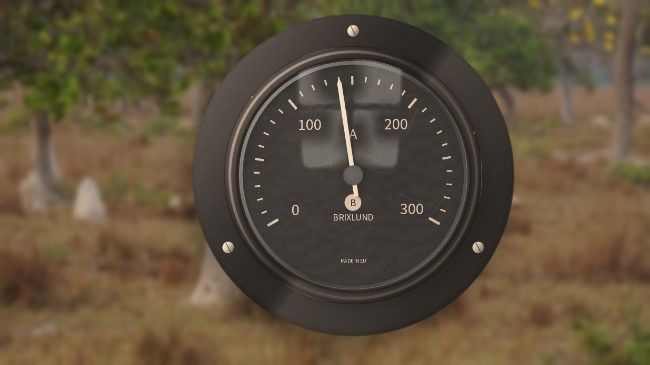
140
